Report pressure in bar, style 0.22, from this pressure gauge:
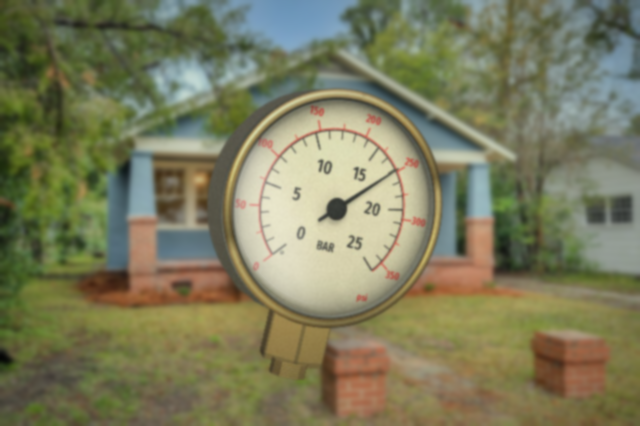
17
